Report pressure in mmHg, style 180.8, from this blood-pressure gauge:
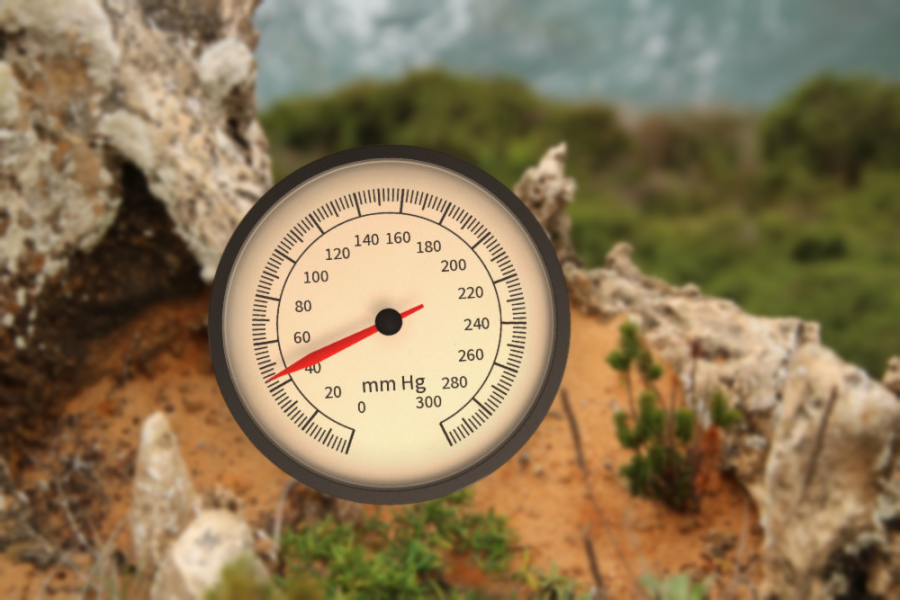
44
